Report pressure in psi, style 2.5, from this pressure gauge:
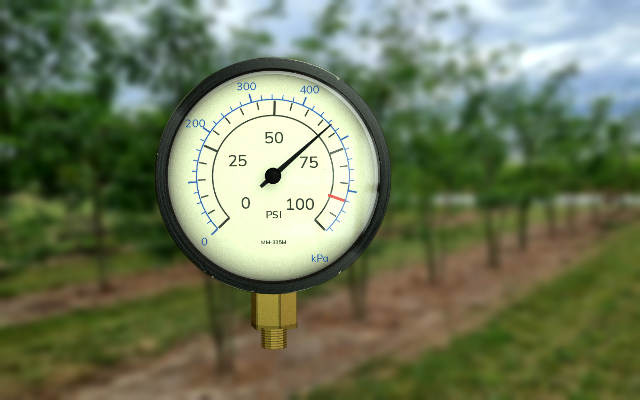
67.5
